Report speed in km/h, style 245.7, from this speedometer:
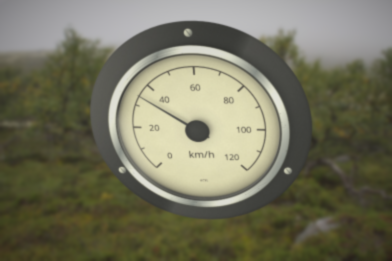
35
